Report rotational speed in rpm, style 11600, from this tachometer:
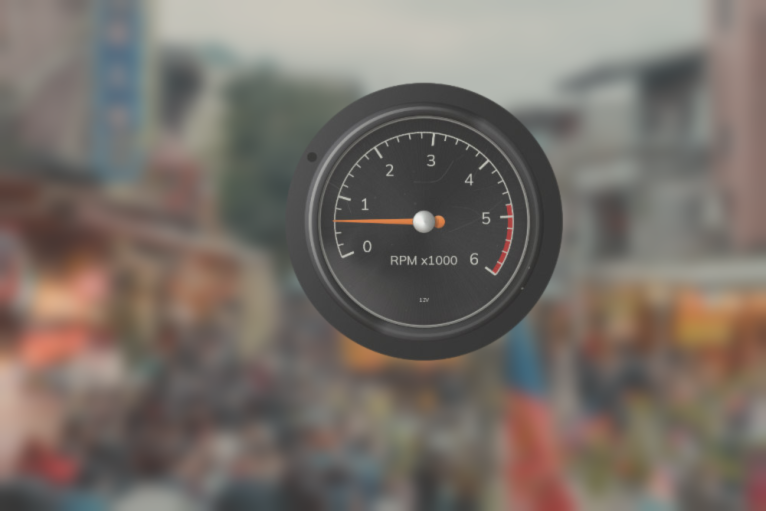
600
